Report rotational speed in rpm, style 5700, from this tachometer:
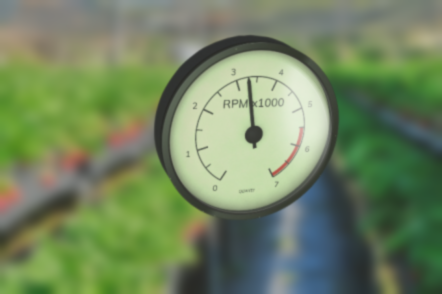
3250
